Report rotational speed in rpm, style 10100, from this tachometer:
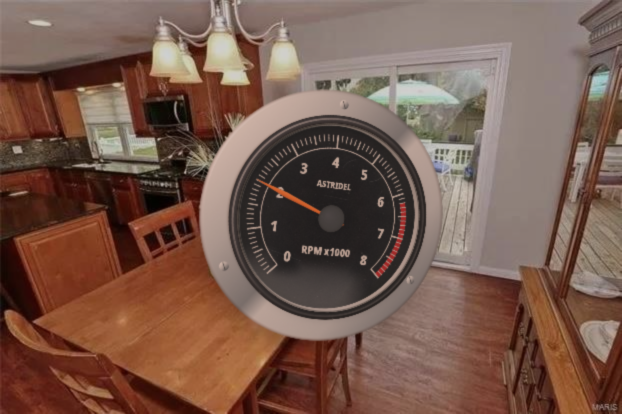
2000
